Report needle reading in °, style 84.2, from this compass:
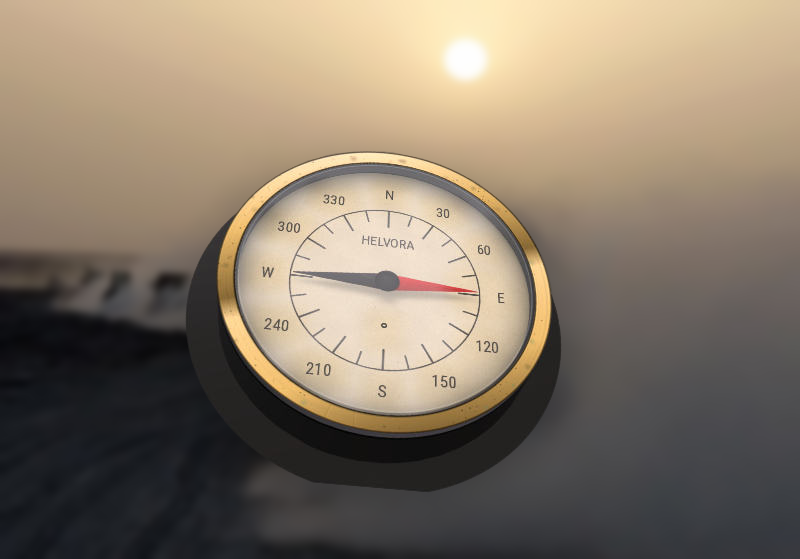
90
